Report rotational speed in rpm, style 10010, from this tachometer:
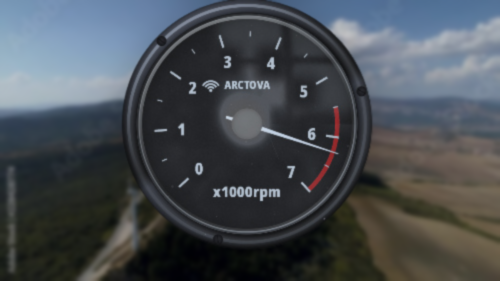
6250
